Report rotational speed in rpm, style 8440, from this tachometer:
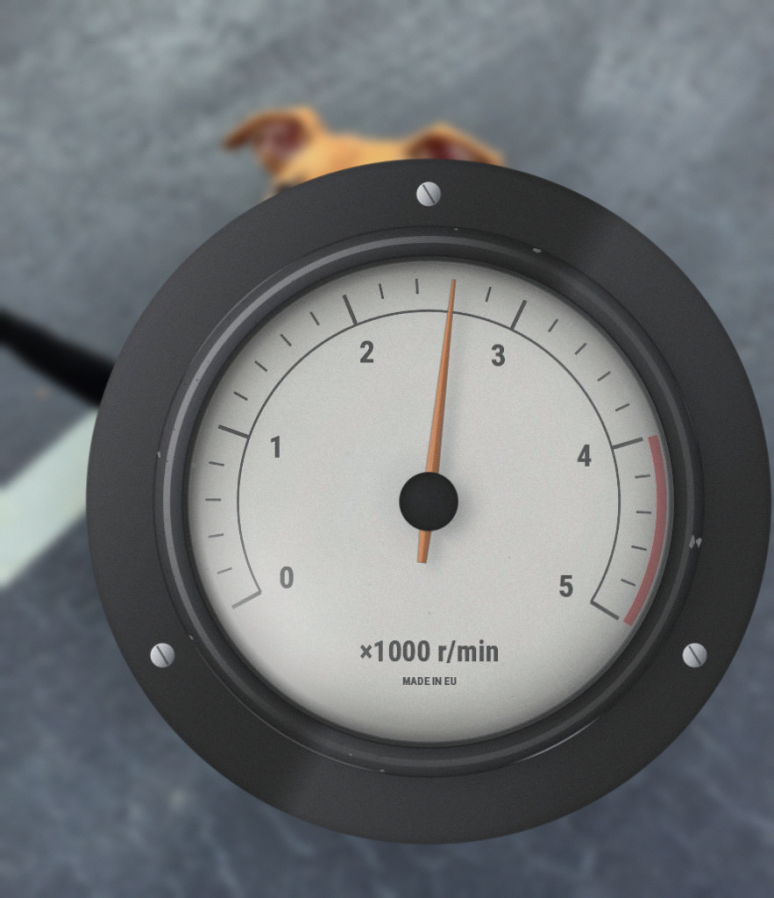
2600
